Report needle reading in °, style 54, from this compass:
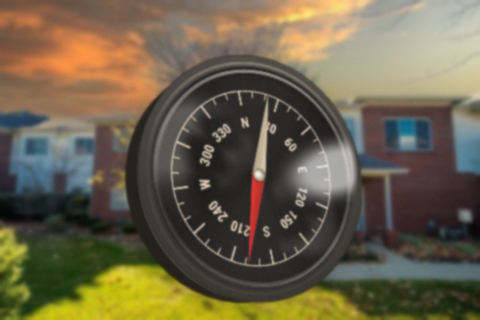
200
